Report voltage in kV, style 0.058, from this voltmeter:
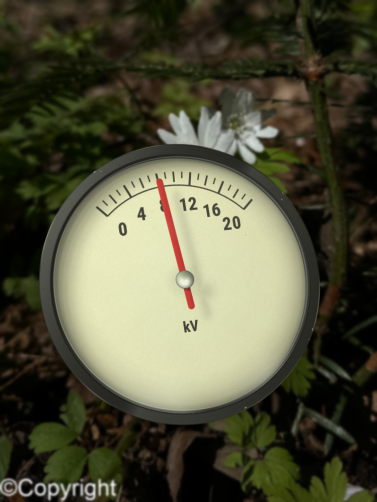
8
